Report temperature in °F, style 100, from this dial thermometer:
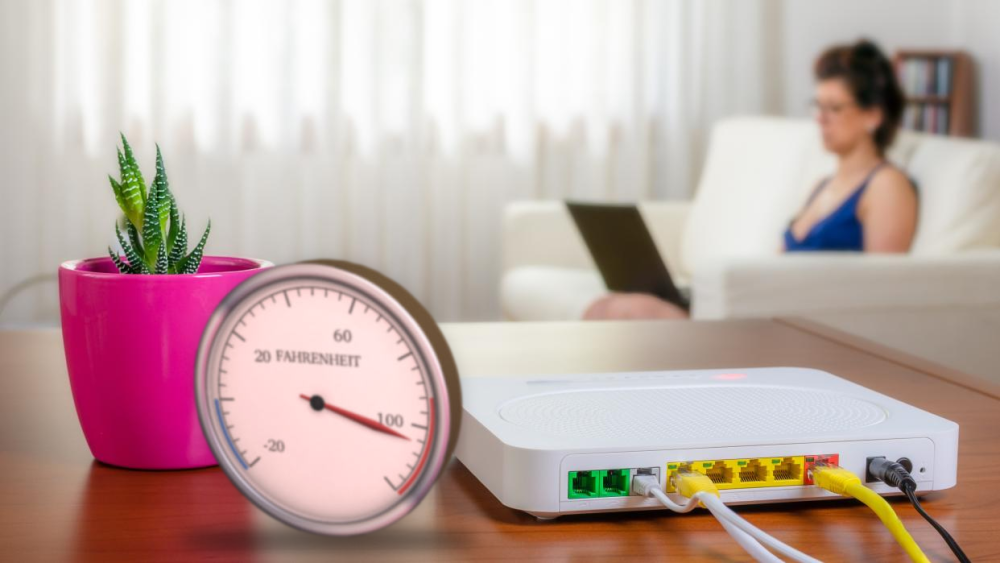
104
